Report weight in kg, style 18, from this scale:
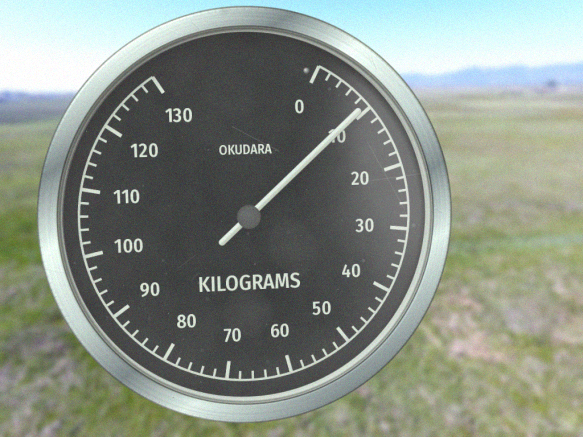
9
